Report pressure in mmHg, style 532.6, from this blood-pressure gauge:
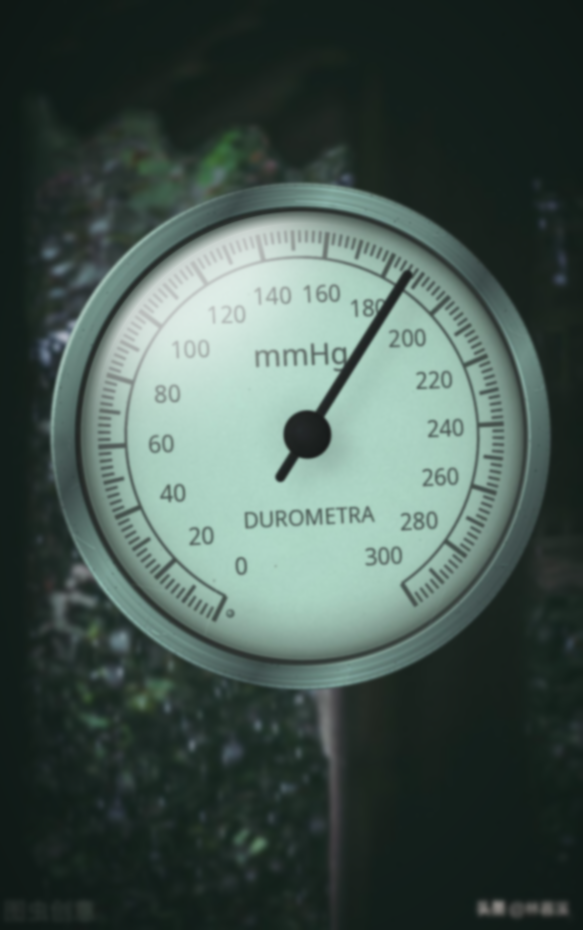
186
